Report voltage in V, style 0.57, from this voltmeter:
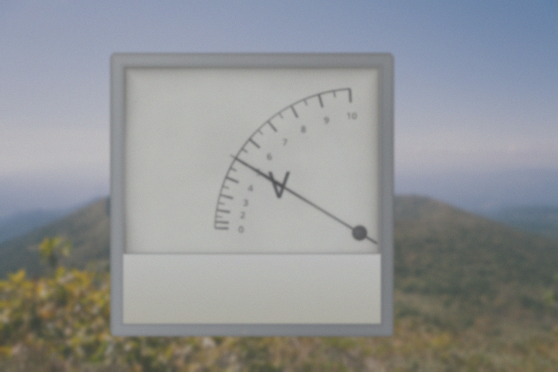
5
